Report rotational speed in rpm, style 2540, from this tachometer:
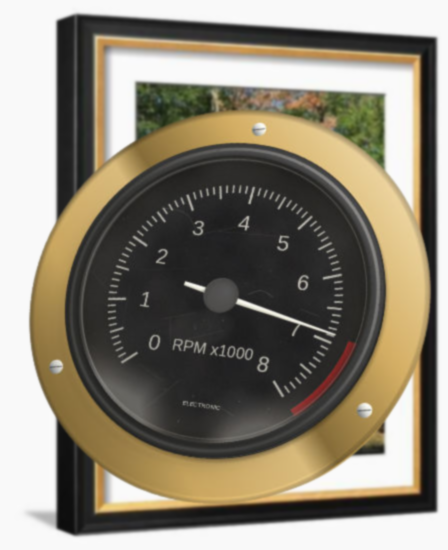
6900
